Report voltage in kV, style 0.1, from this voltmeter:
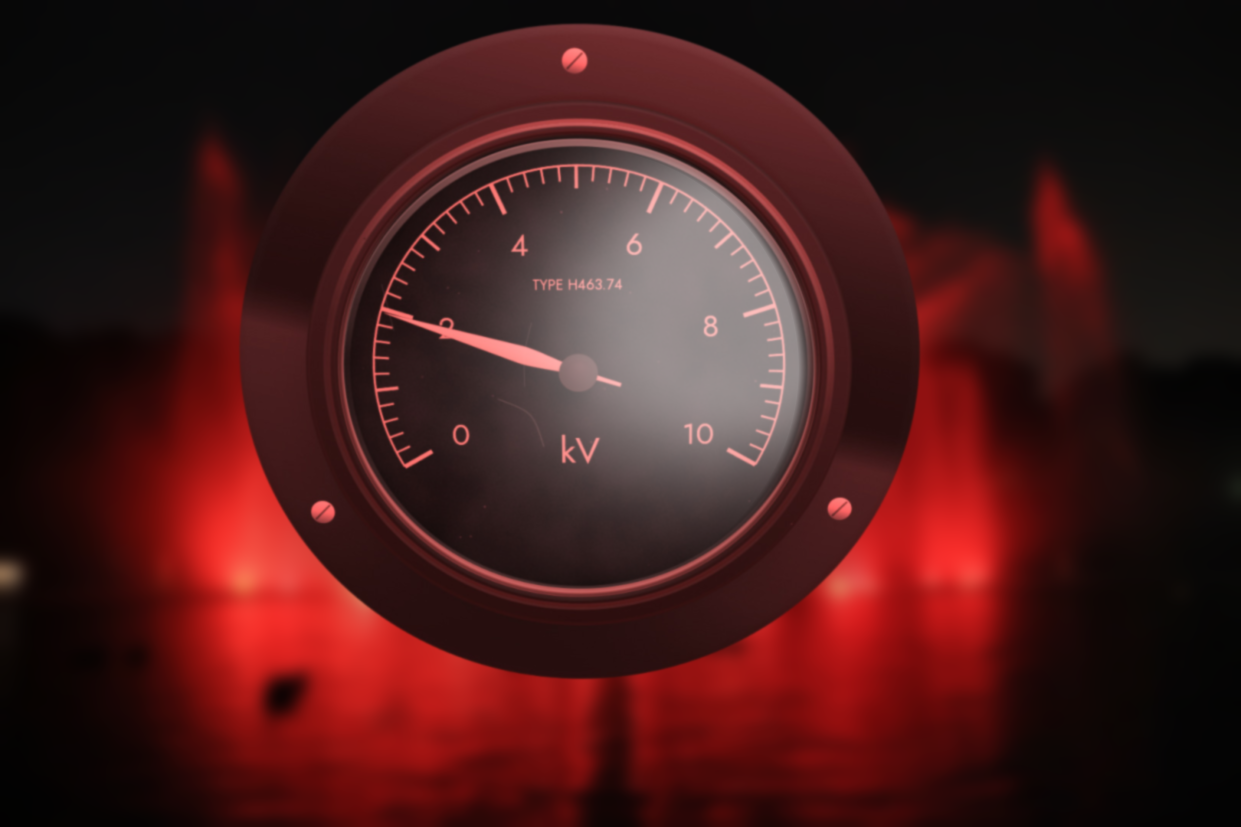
2
